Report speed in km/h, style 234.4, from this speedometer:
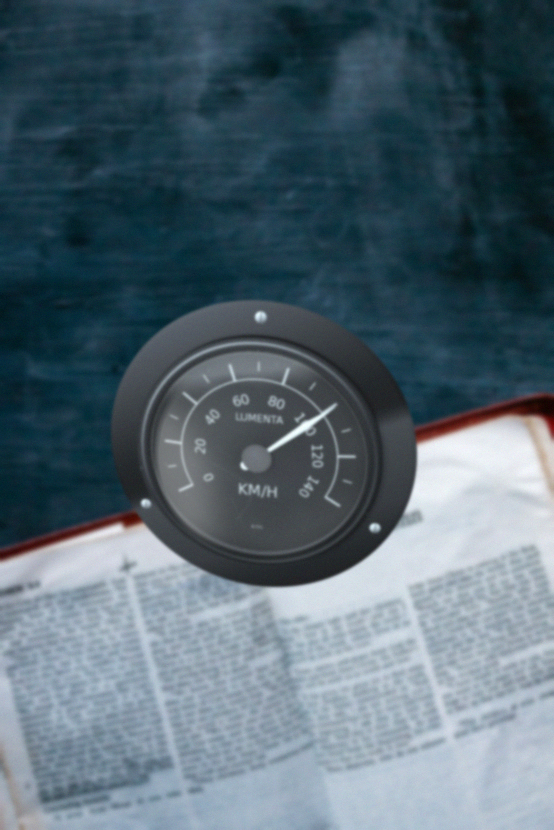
100
